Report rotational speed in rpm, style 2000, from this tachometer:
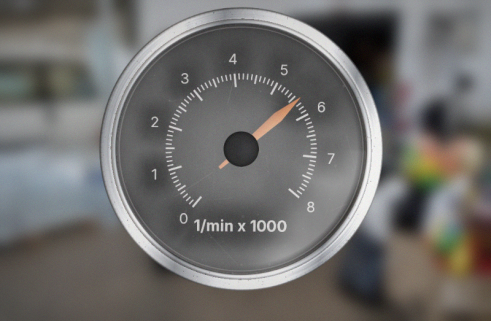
5600
